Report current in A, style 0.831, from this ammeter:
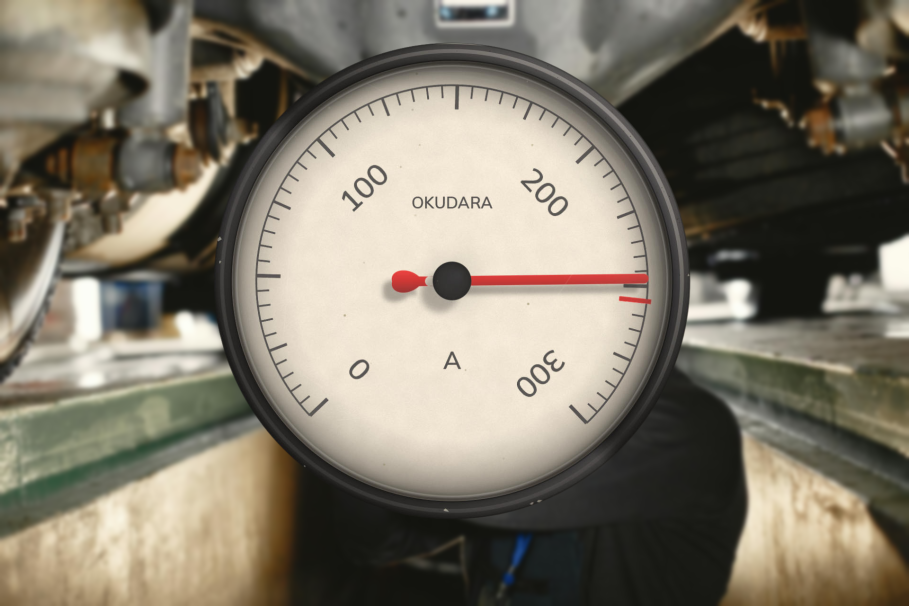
247.5
